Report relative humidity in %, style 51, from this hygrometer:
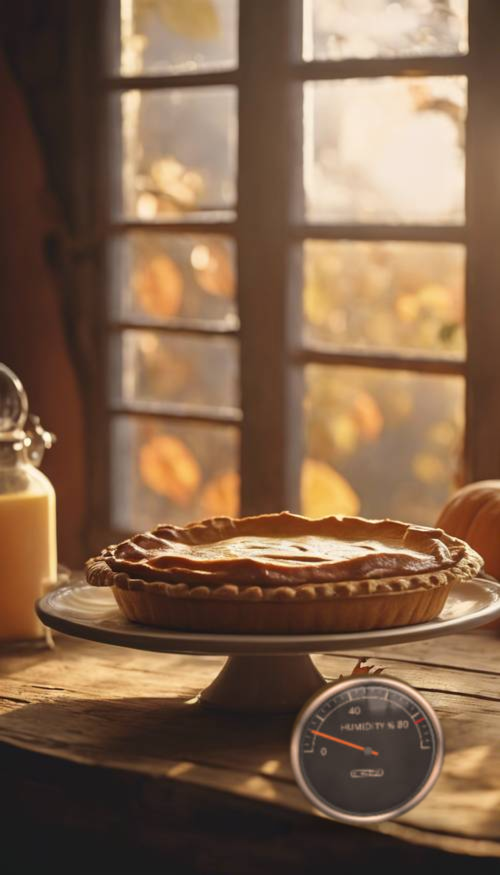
12
